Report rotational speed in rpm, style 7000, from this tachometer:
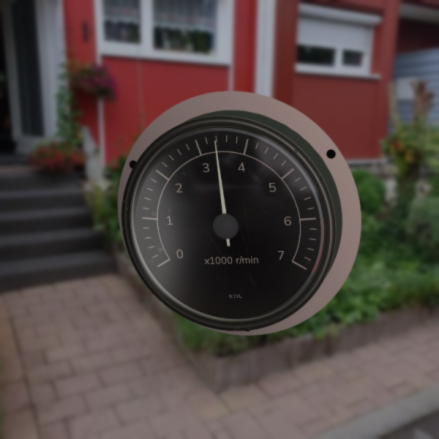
3400
